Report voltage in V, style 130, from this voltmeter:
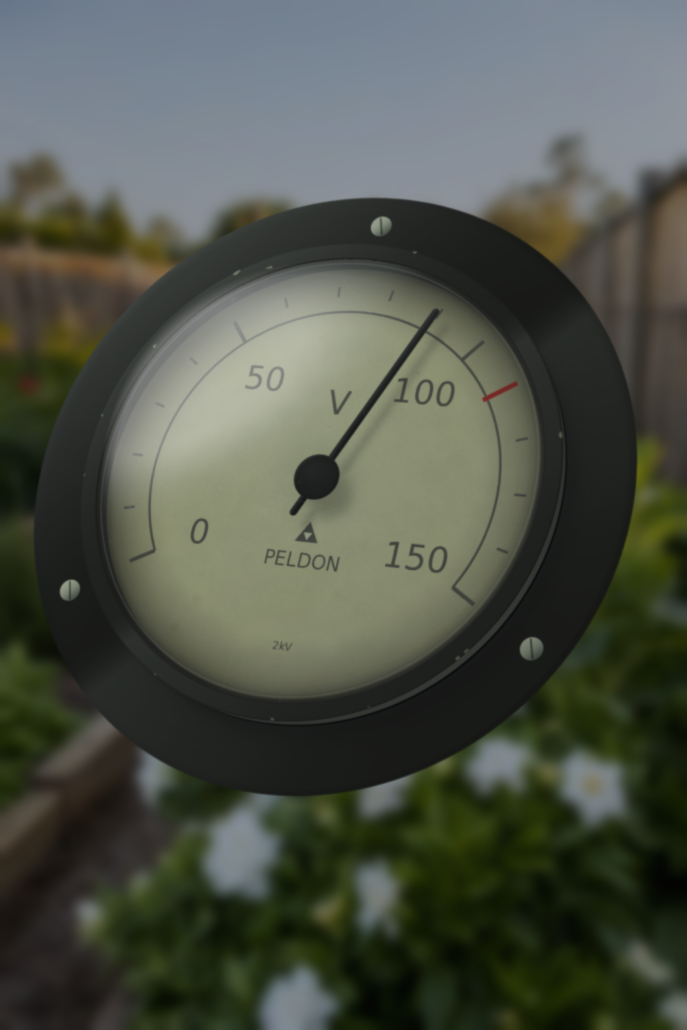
90
